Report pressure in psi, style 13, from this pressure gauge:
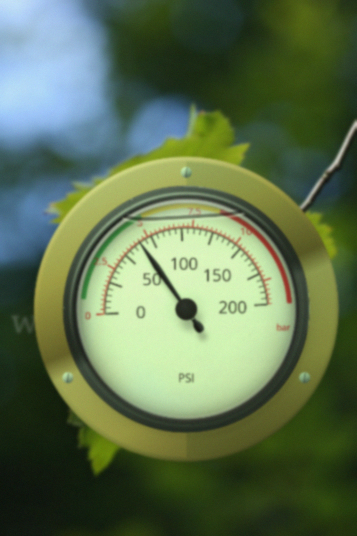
65
